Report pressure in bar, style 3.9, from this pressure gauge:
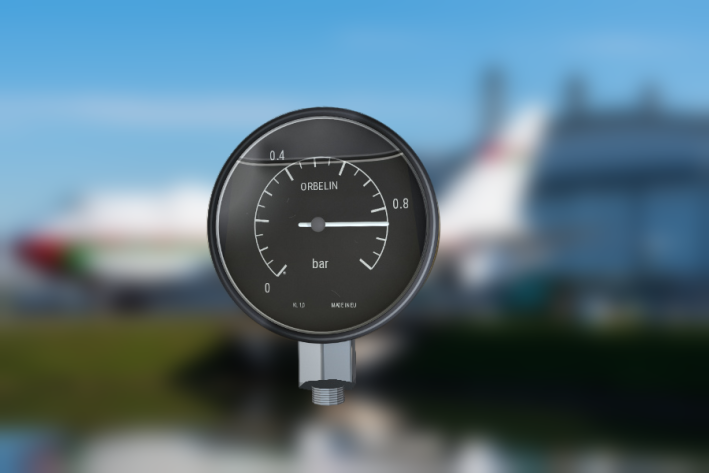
0.85
